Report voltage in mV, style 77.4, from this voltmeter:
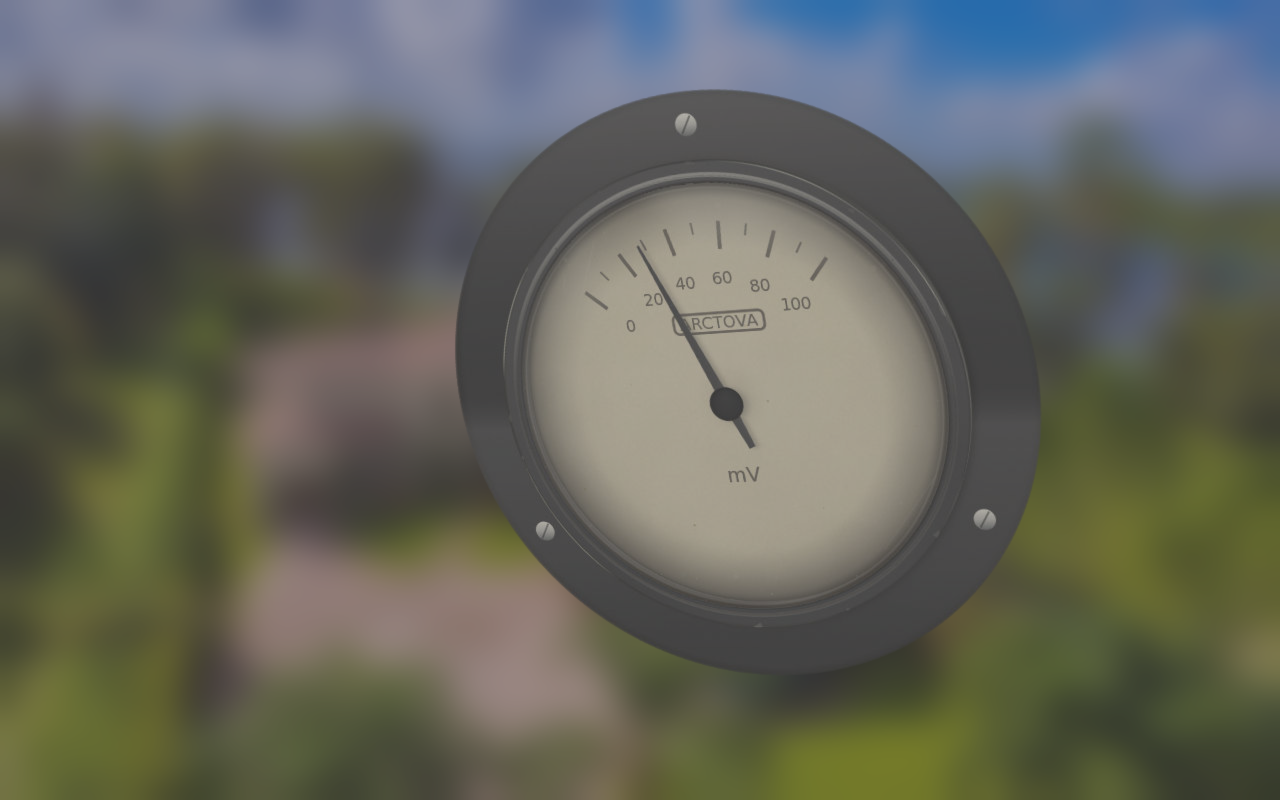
30
